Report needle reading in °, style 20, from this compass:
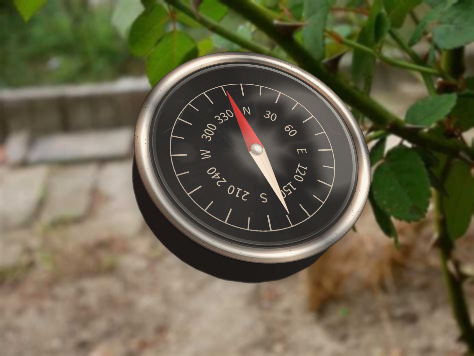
345
